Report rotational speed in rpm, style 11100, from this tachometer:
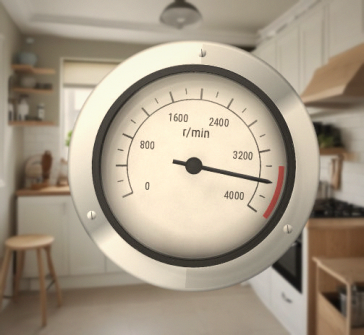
3600
